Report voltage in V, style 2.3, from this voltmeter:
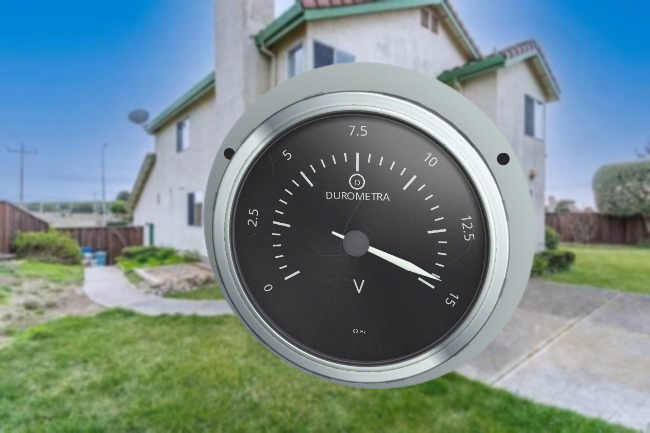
14.5
